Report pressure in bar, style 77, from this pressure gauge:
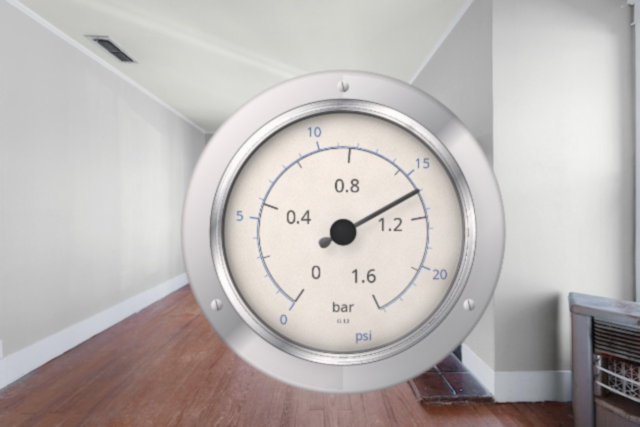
1.1
